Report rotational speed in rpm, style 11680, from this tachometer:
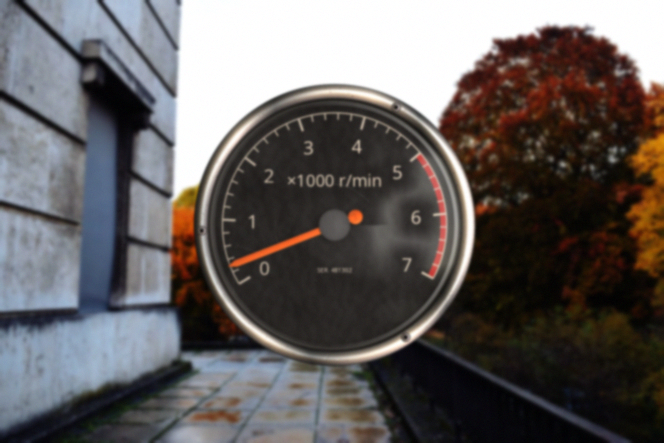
300
